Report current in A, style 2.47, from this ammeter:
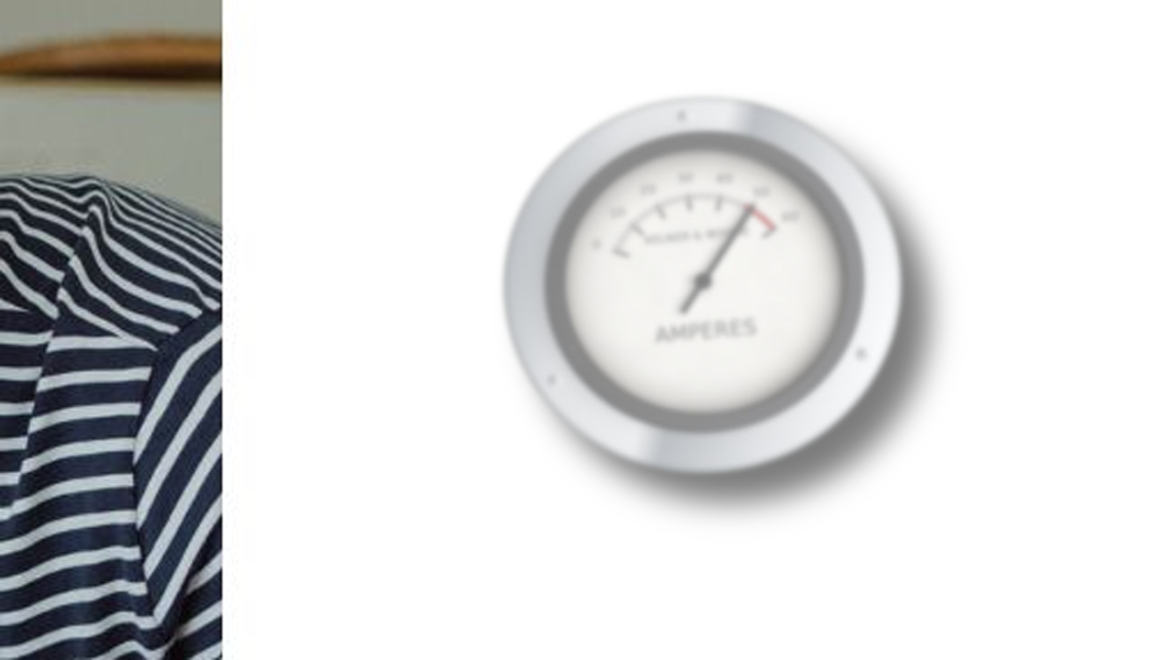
50
